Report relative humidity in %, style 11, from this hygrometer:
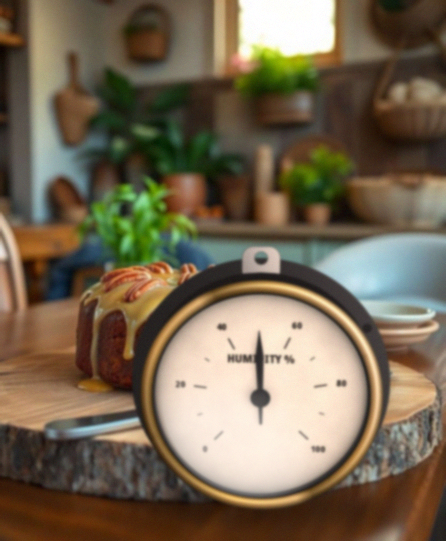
50
